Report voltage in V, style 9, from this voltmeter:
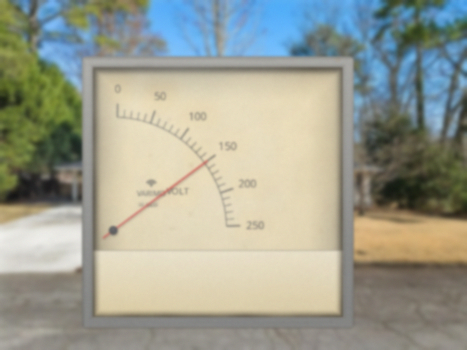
150
